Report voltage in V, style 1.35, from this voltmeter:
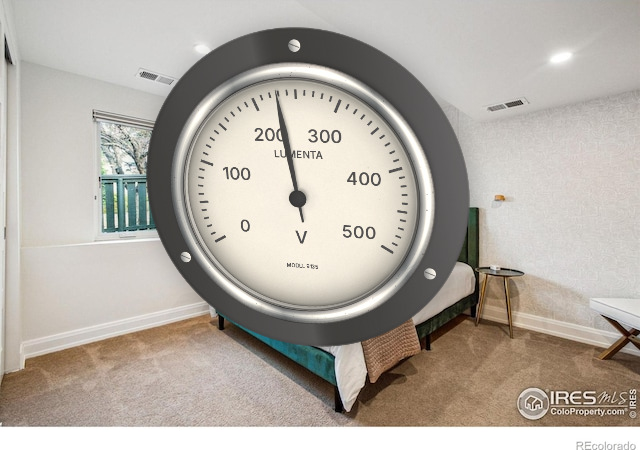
230
